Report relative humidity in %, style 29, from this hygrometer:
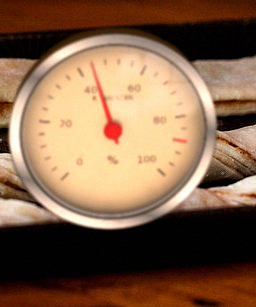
44
